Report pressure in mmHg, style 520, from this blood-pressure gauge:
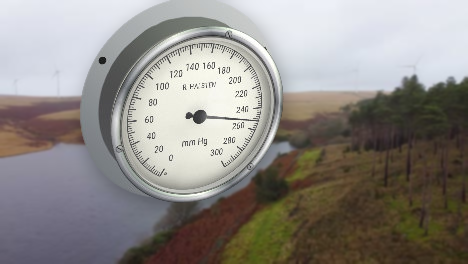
250
